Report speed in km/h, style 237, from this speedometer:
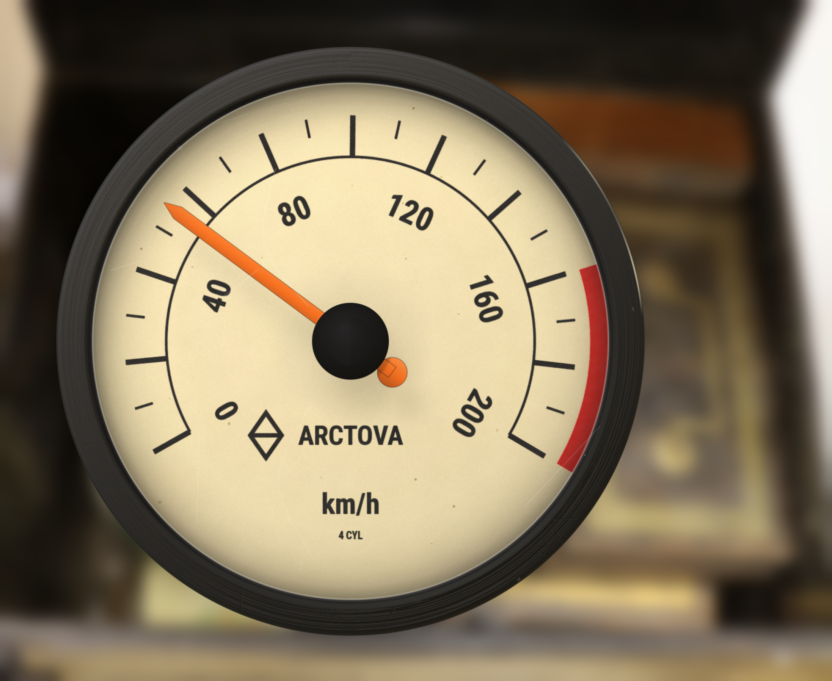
55
